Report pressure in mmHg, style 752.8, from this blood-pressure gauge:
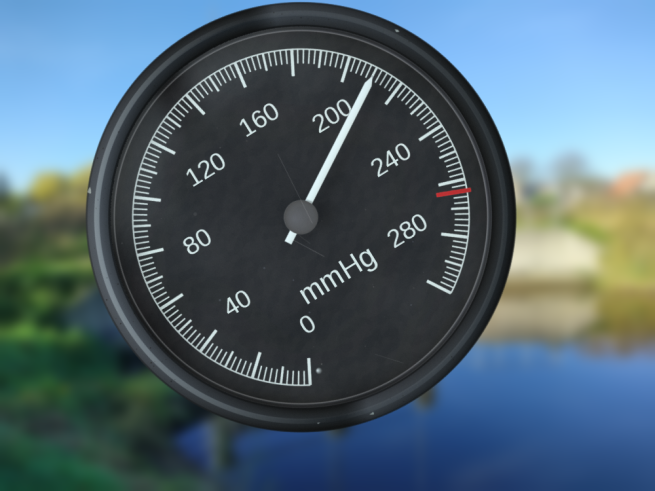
210
